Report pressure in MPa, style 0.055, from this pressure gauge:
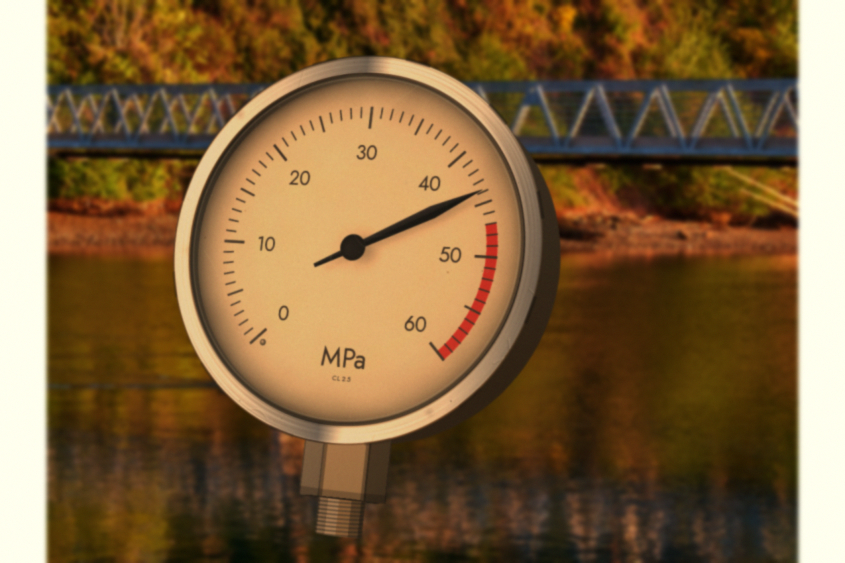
44
